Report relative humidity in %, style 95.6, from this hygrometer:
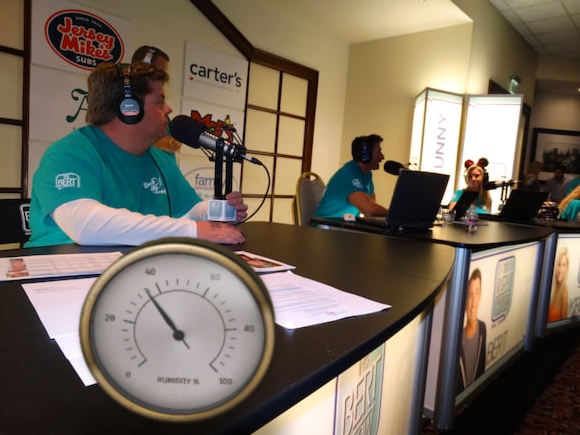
36
